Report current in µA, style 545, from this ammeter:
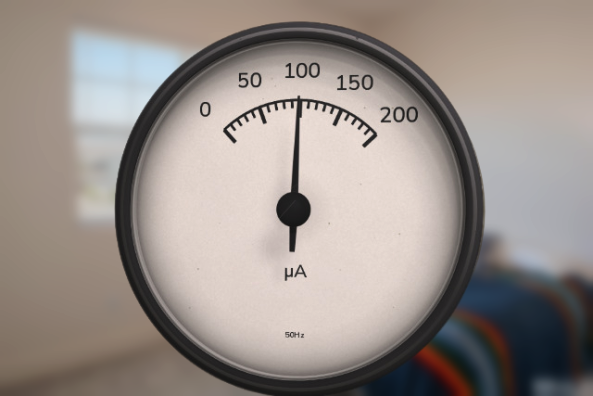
100
